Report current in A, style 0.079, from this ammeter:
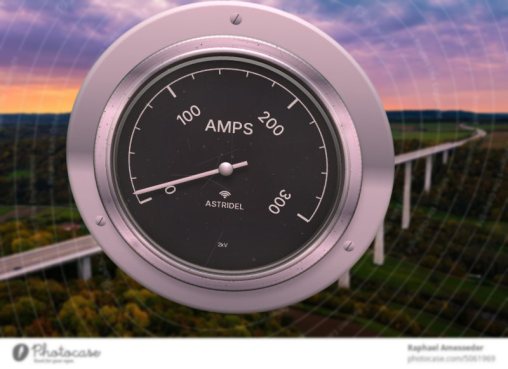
10
